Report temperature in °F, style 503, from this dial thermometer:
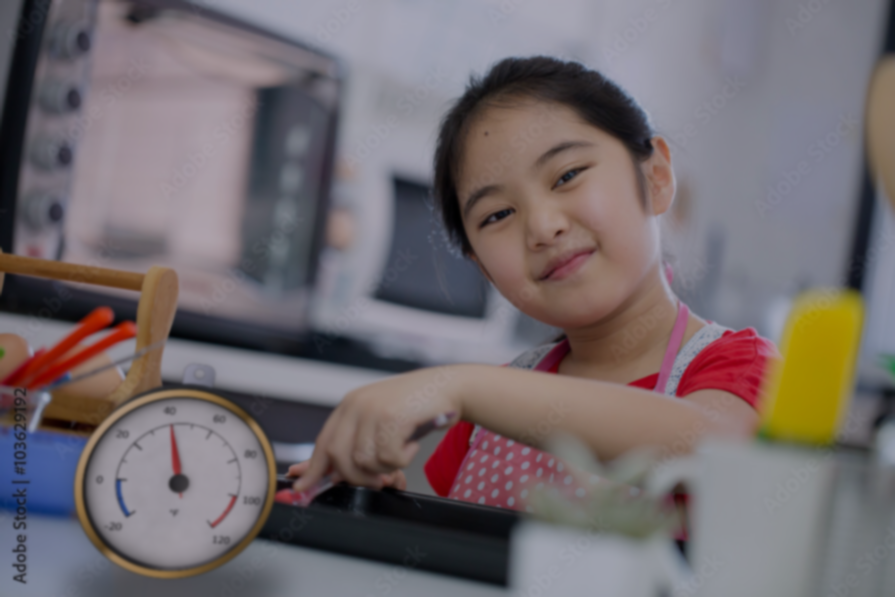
40
